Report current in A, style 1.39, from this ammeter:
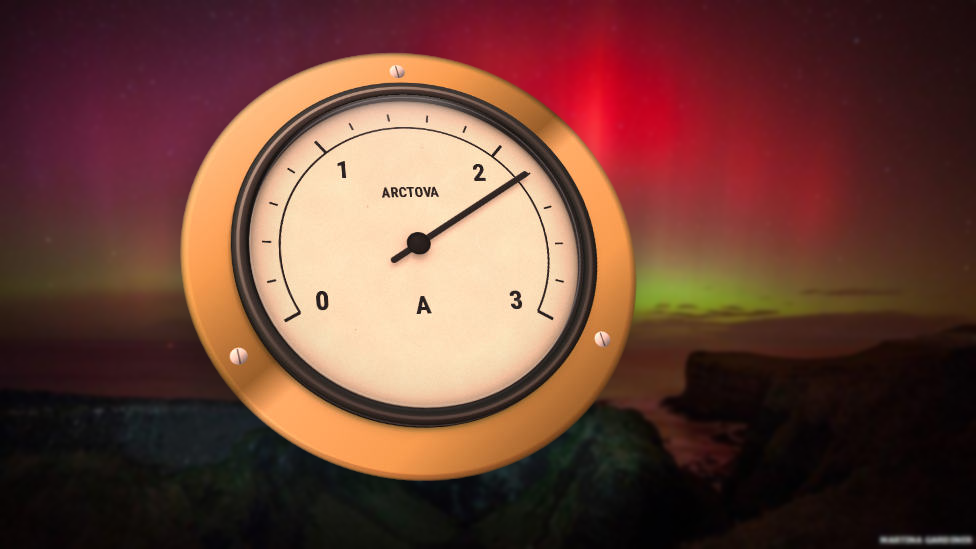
2.2
